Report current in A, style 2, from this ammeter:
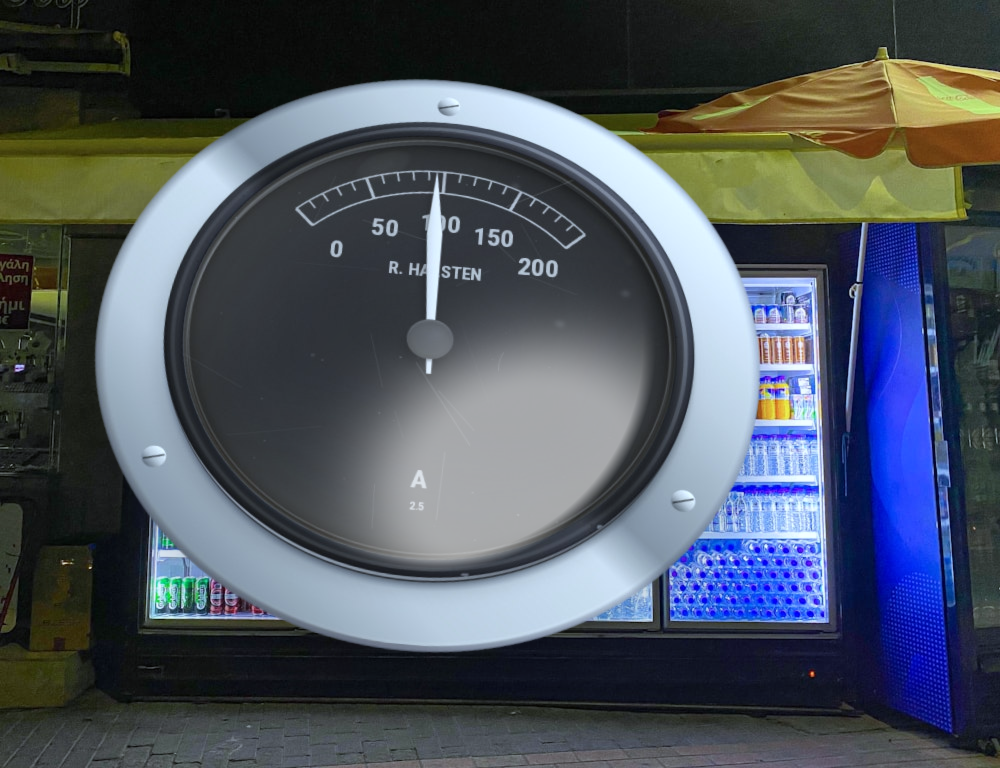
95
